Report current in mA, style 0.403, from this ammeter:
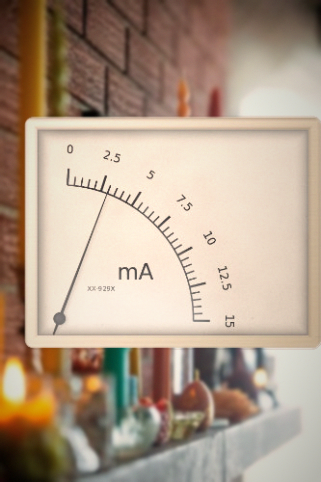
3
